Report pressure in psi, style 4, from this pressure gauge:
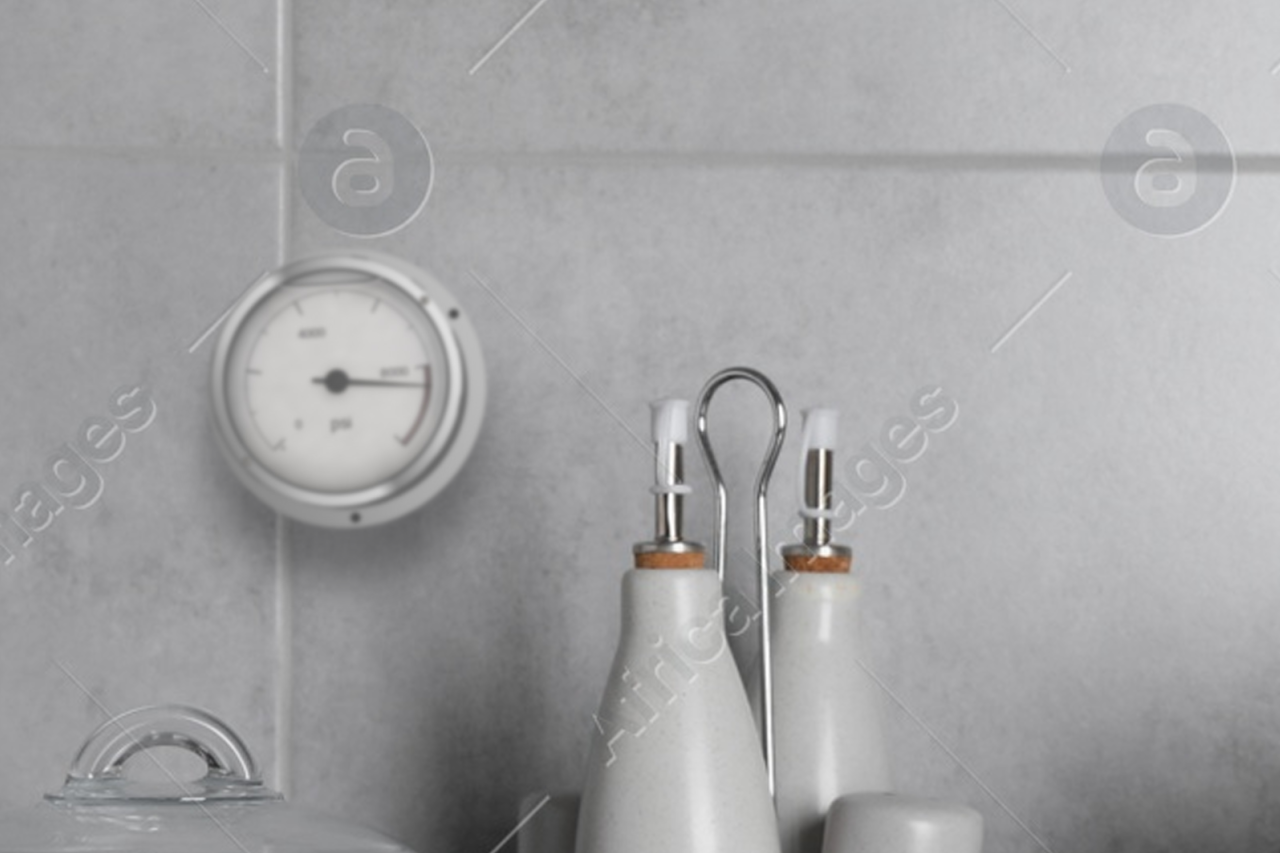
8500
